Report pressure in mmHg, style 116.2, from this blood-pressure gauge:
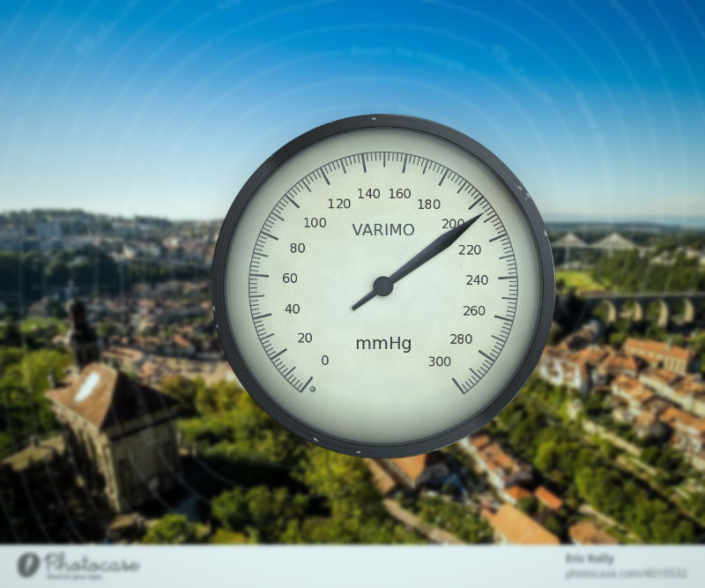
206
